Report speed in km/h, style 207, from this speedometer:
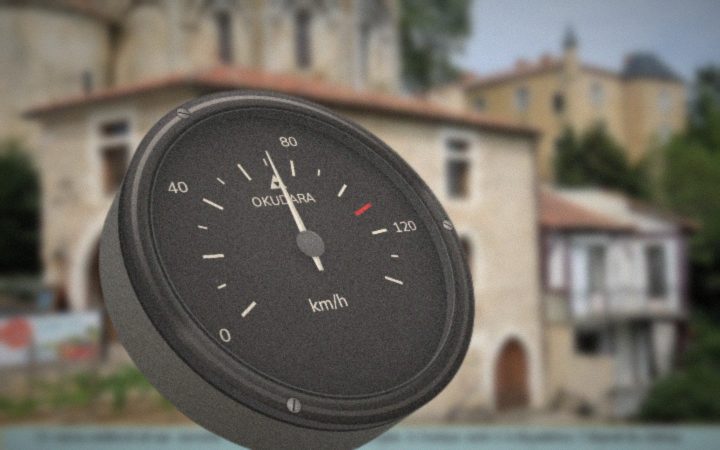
70
